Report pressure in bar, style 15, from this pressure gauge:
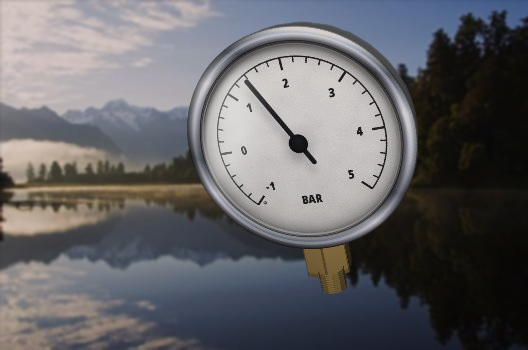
1.4
